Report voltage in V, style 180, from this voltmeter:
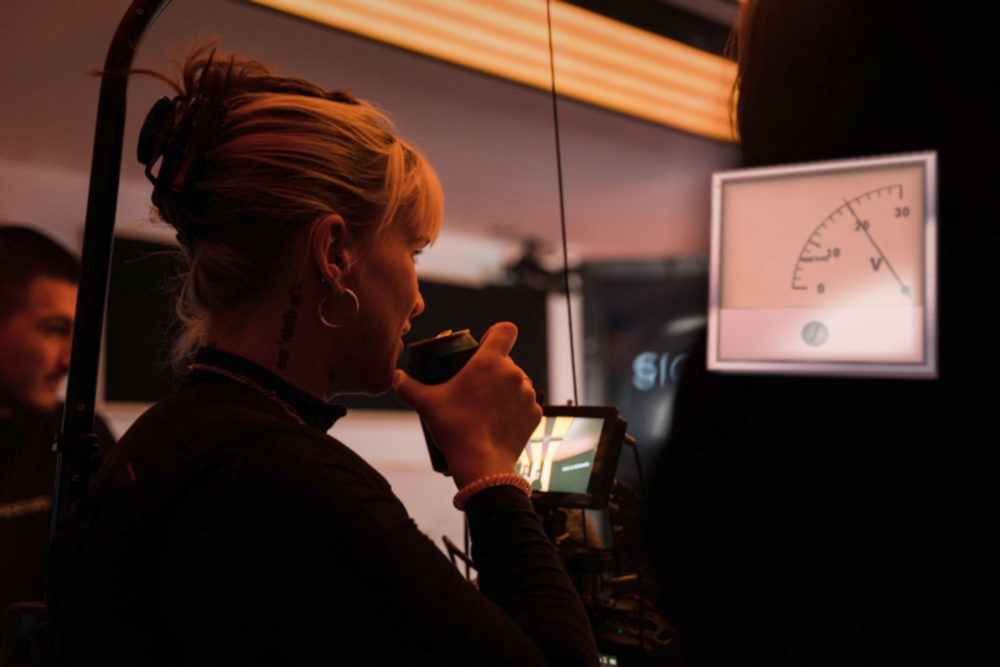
20
